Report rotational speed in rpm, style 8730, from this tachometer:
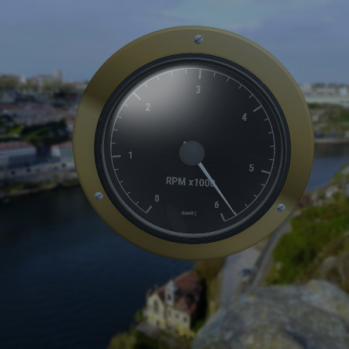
5800
